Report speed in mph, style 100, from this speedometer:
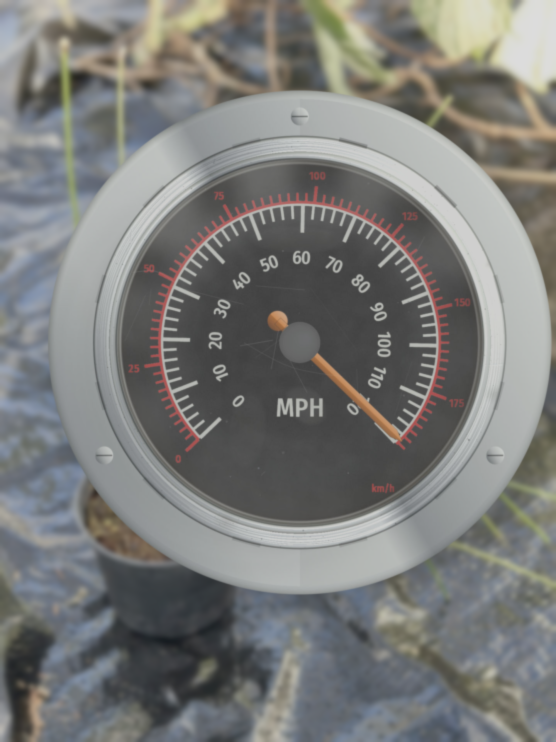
119
